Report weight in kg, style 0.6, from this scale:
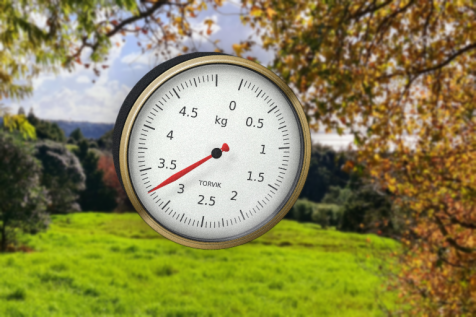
3.25
